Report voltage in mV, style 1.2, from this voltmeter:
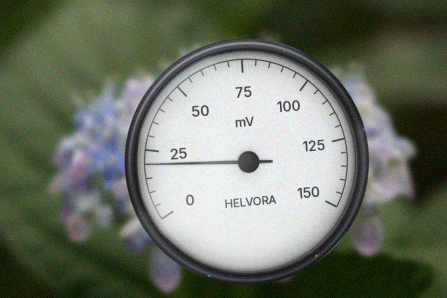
20
